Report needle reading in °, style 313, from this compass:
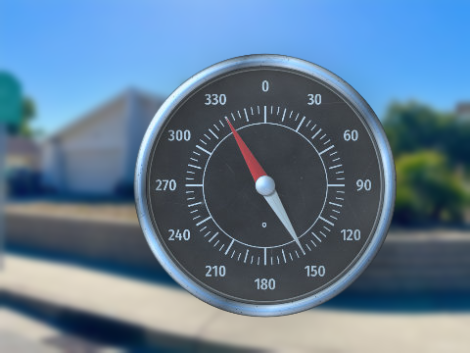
330
